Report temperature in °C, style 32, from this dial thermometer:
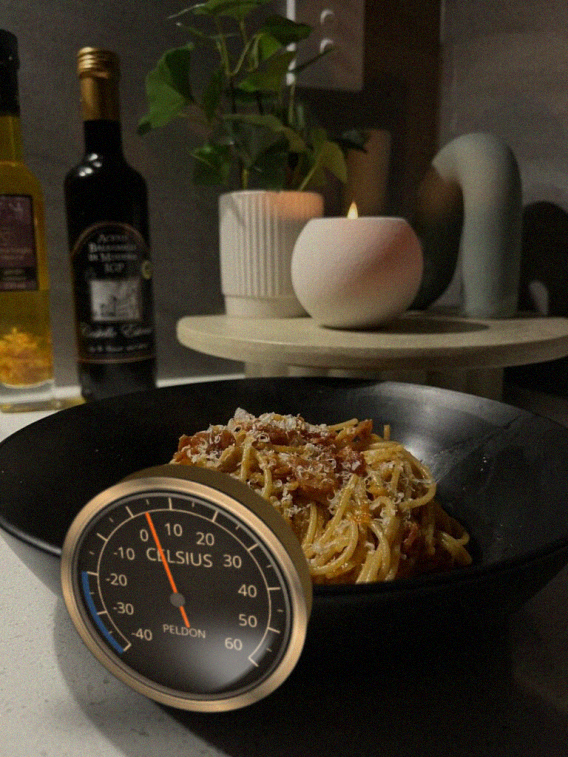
5
